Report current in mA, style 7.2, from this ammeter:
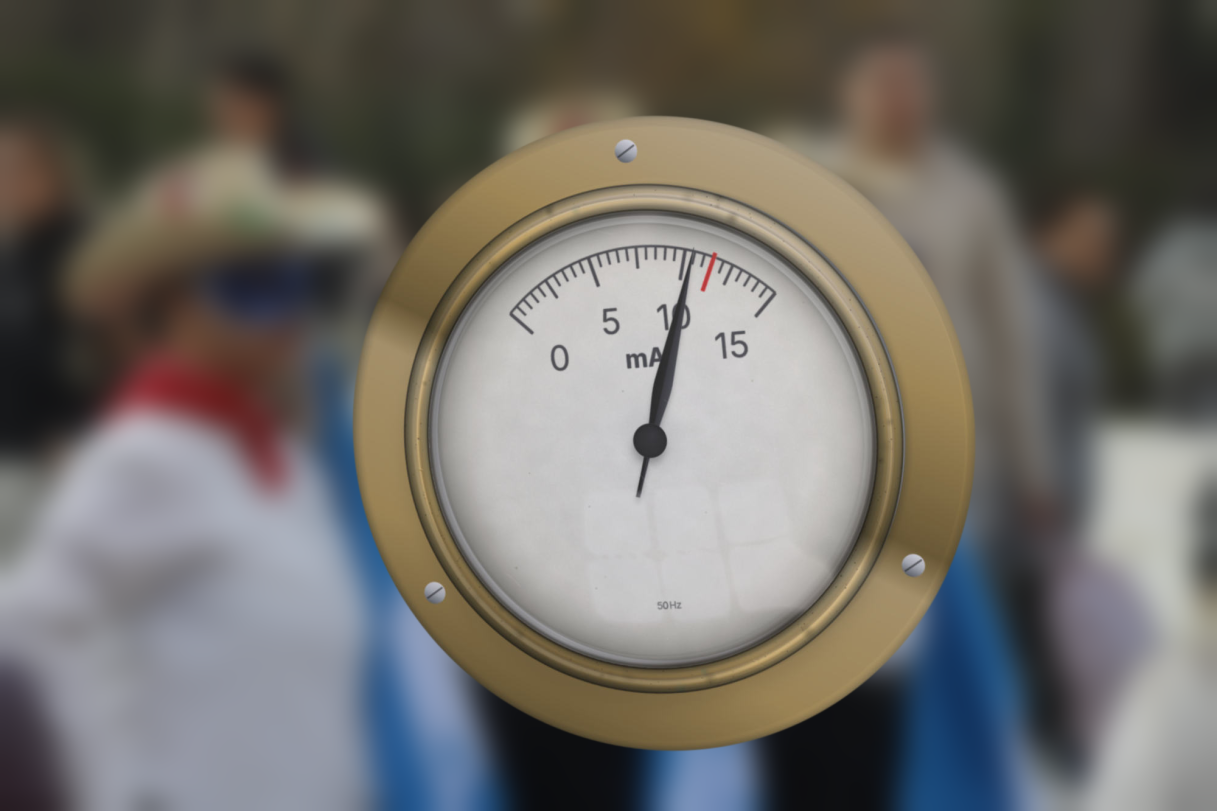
10.5
